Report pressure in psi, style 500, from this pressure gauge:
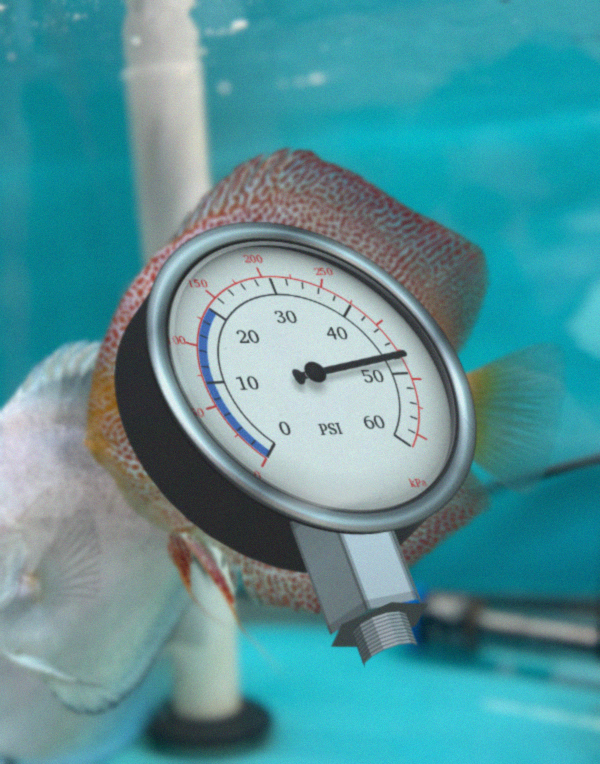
48
